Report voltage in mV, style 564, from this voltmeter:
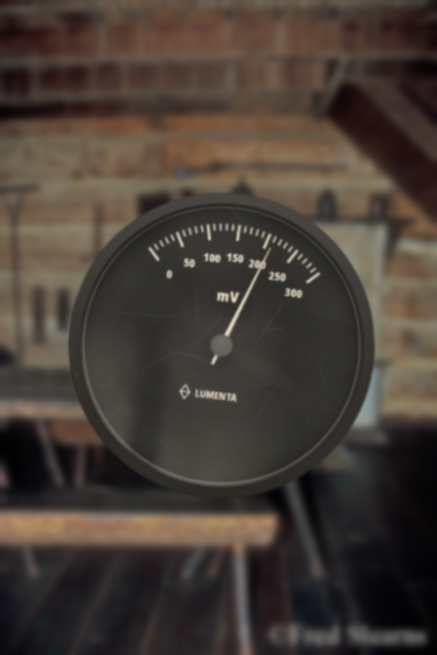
210
